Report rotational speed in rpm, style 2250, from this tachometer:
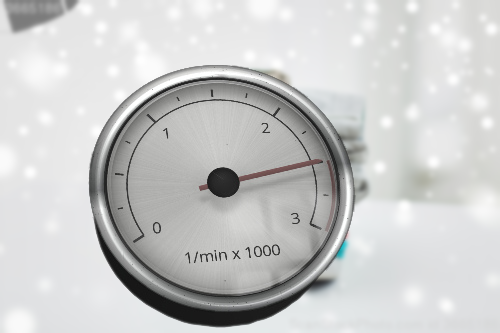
2500
